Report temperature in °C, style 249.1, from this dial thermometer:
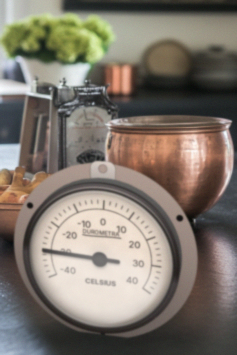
-30
